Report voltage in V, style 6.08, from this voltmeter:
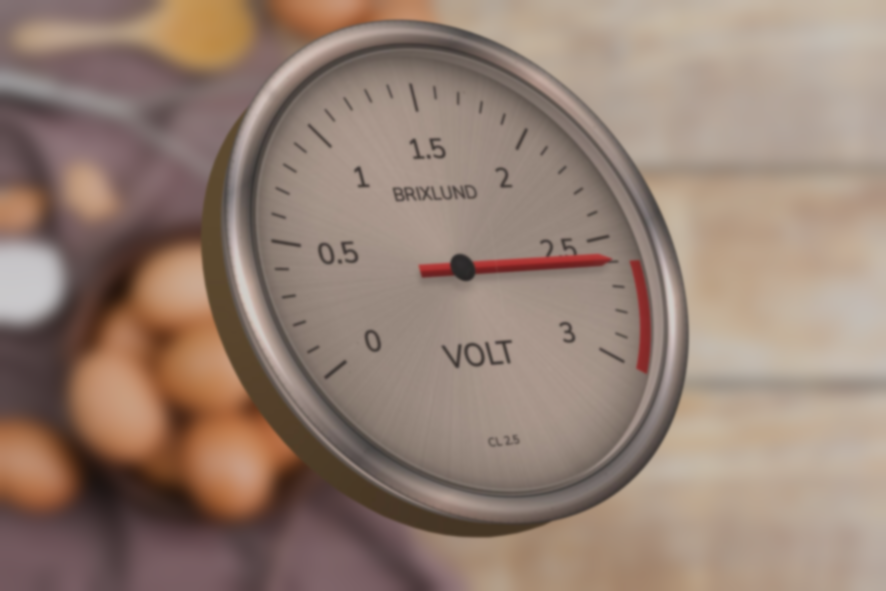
2.6
